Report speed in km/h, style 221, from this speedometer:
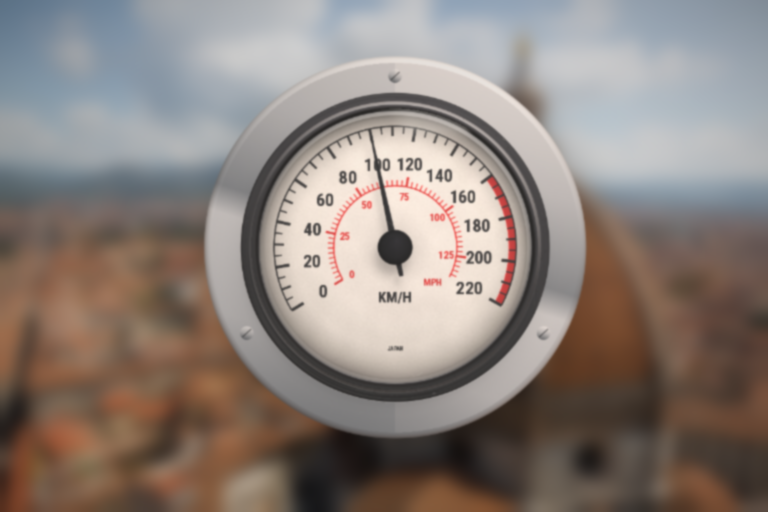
100
